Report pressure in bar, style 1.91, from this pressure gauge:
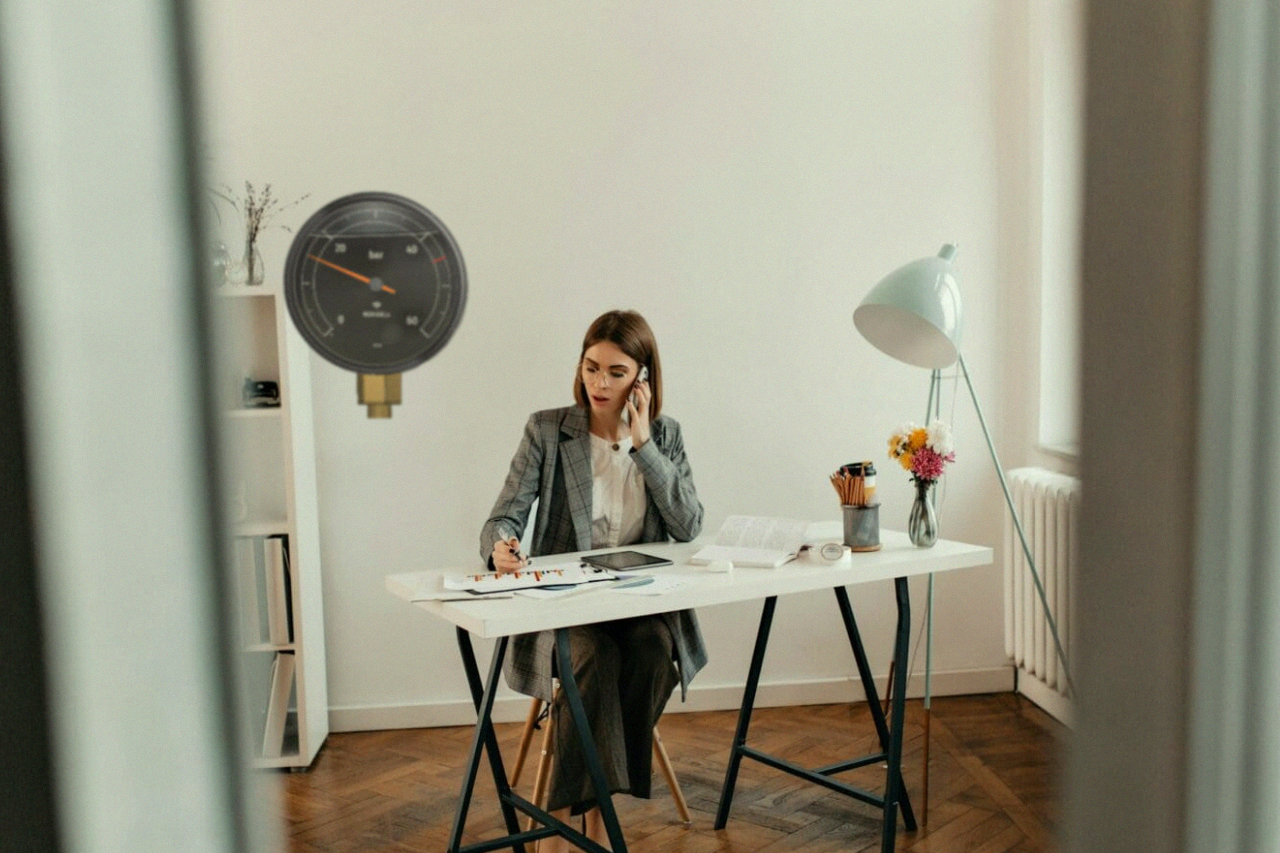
15
